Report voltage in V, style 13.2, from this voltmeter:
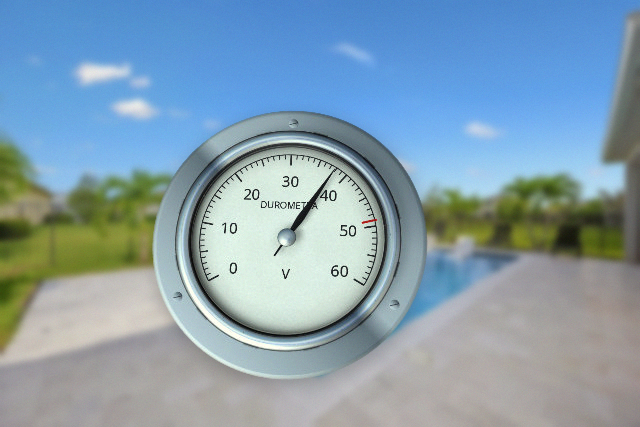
38
